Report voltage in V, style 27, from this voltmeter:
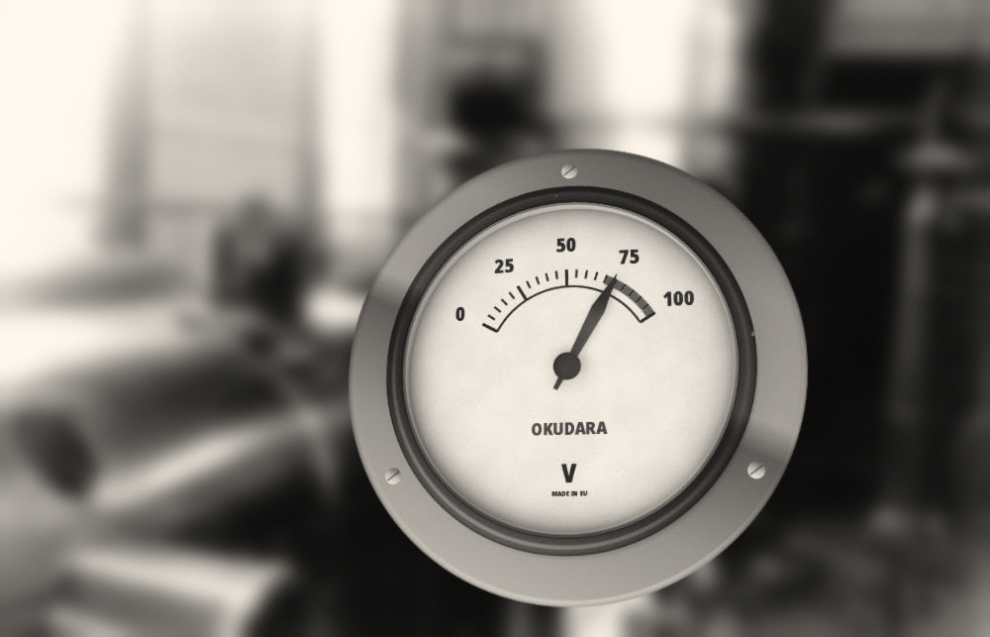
75
